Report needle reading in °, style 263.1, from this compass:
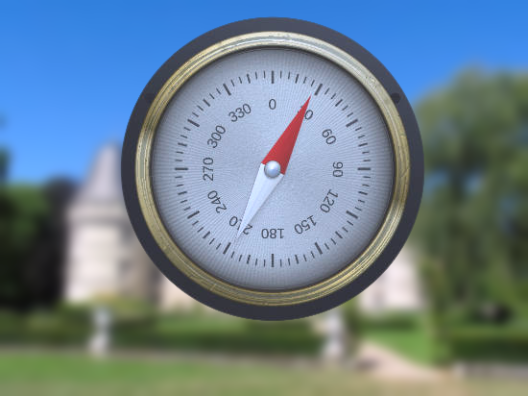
27.5
